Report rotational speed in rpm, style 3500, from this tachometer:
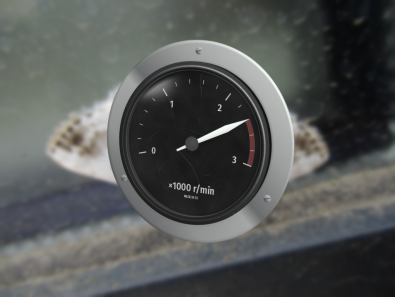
2400
